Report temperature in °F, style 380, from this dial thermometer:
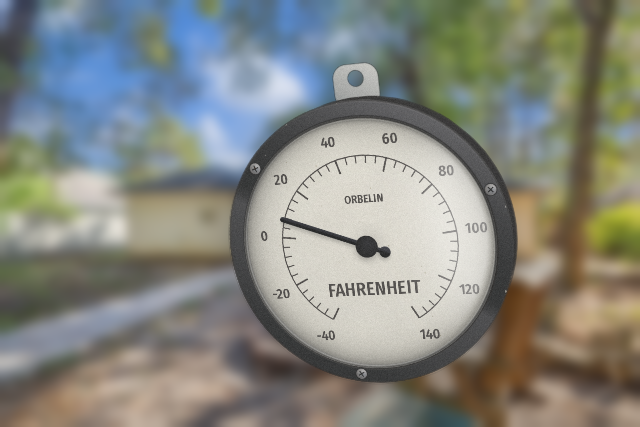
8
